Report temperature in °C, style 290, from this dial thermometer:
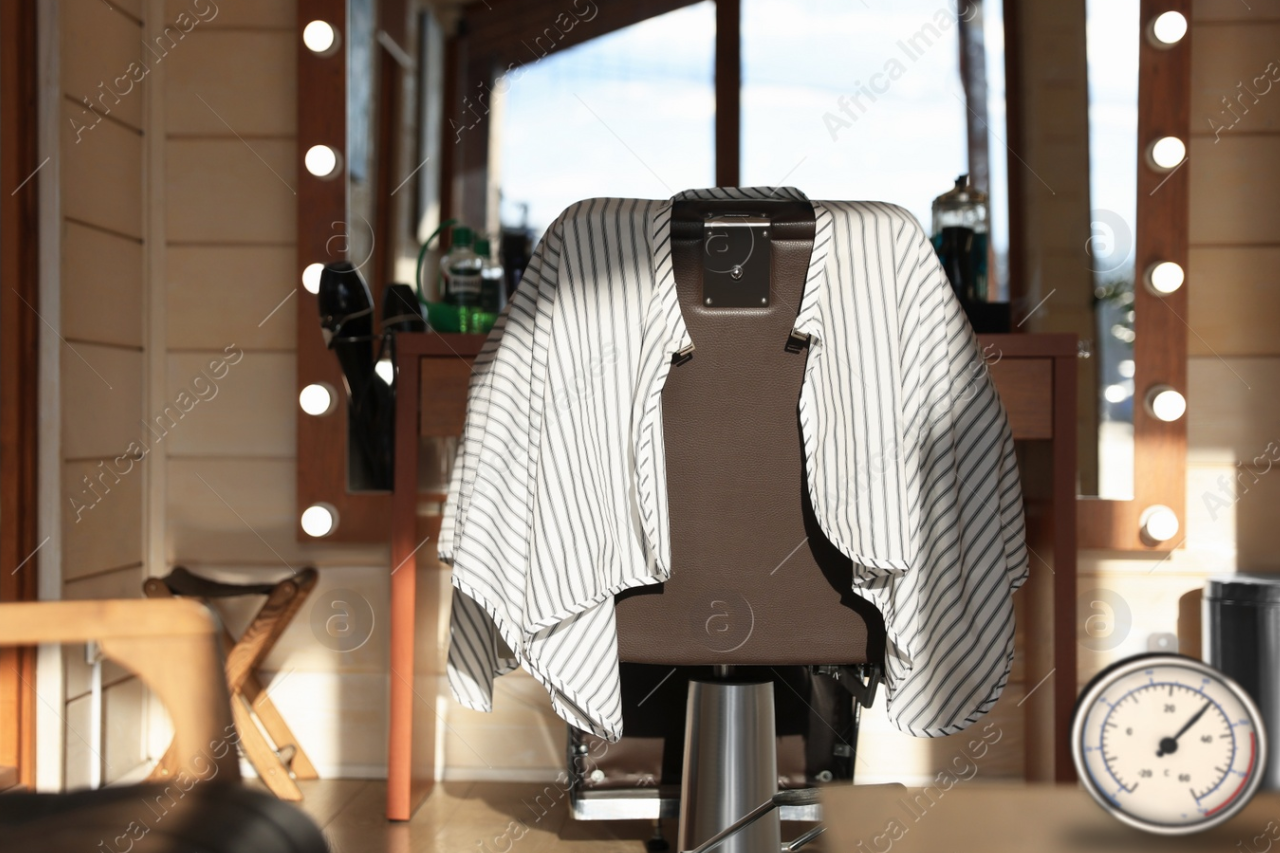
30
